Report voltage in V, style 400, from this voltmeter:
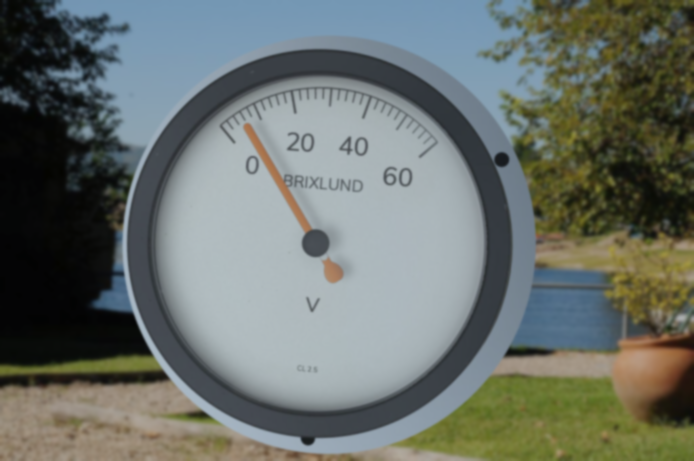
6
